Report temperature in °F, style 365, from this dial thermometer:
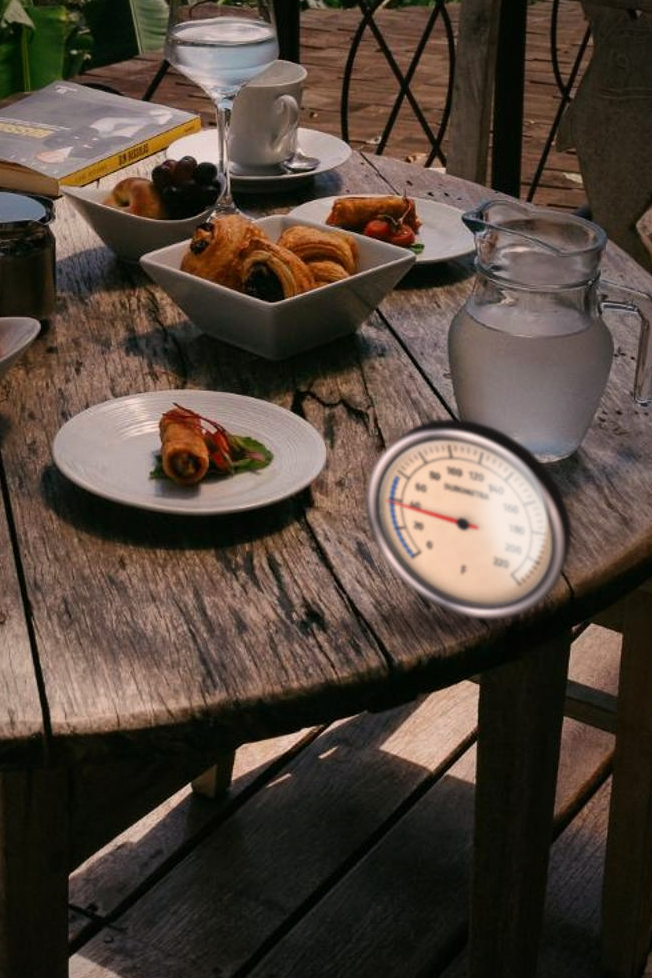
40
